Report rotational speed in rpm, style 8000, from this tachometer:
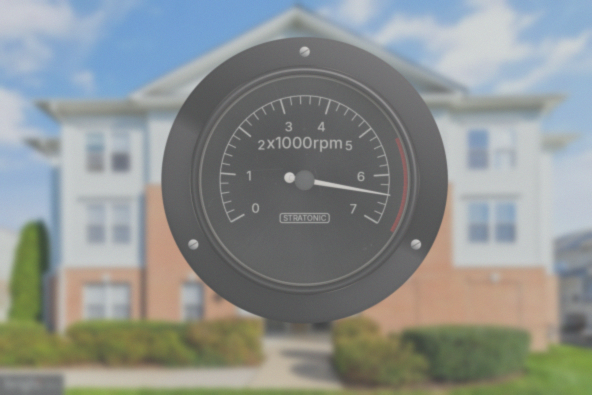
6400
